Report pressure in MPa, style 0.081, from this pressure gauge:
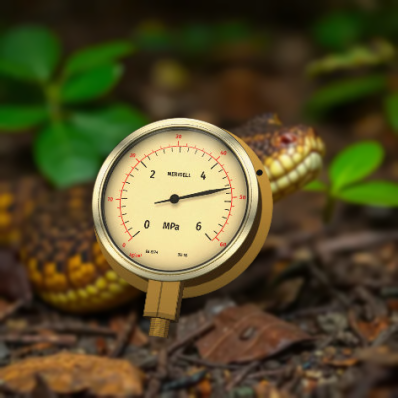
4.7
